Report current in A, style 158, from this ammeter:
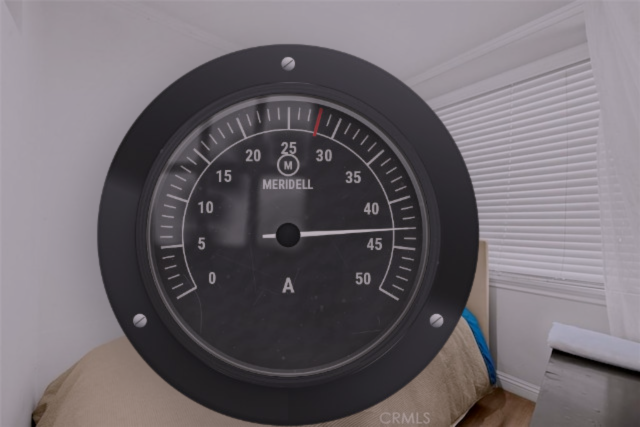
43
